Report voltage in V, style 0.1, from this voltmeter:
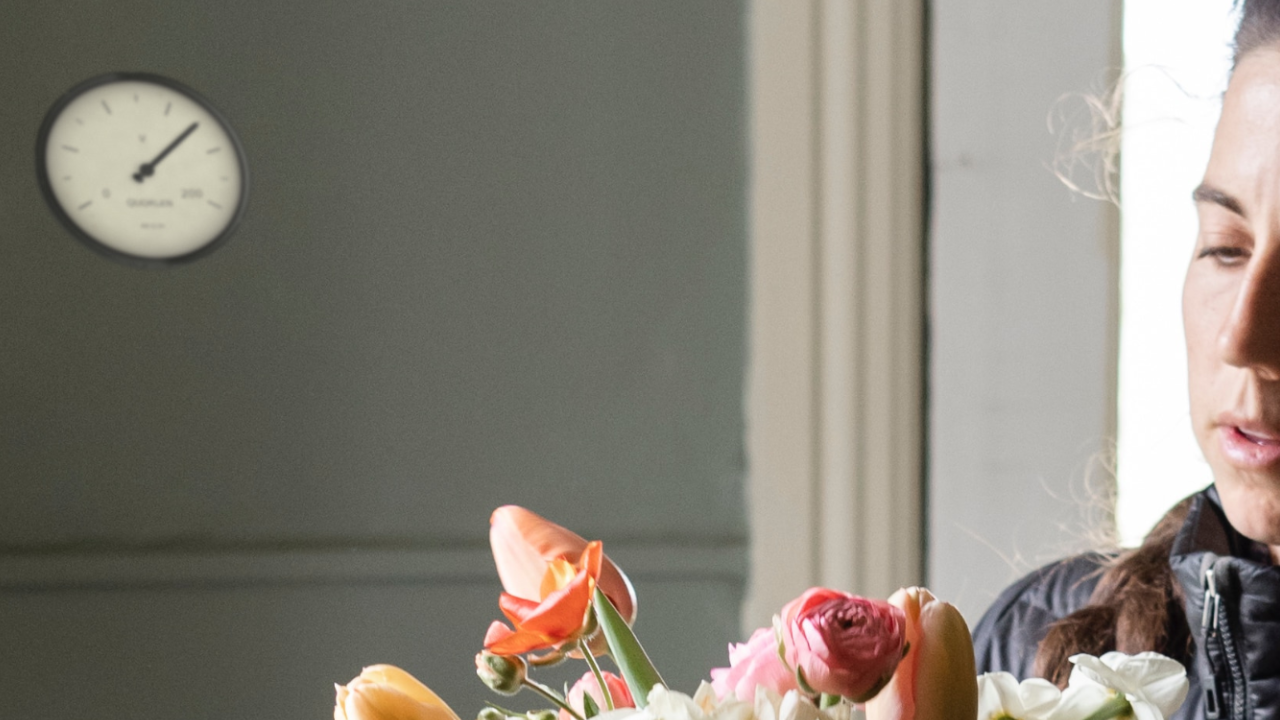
140
